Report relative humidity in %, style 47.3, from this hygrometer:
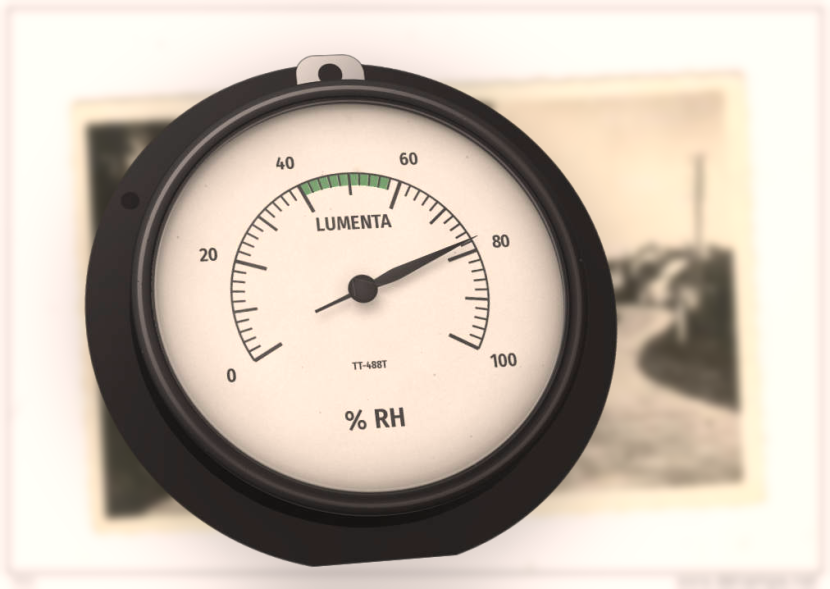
78
